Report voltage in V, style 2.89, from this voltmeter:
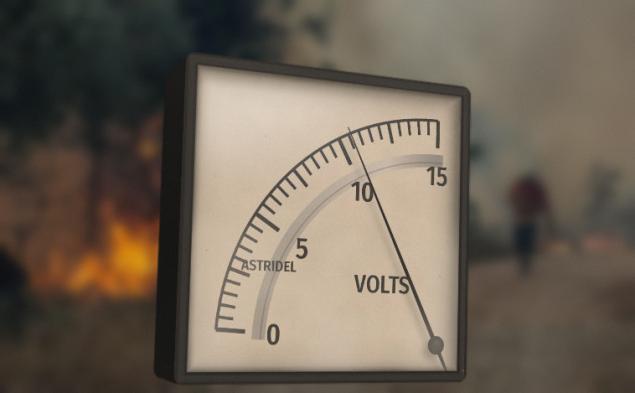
10.5
